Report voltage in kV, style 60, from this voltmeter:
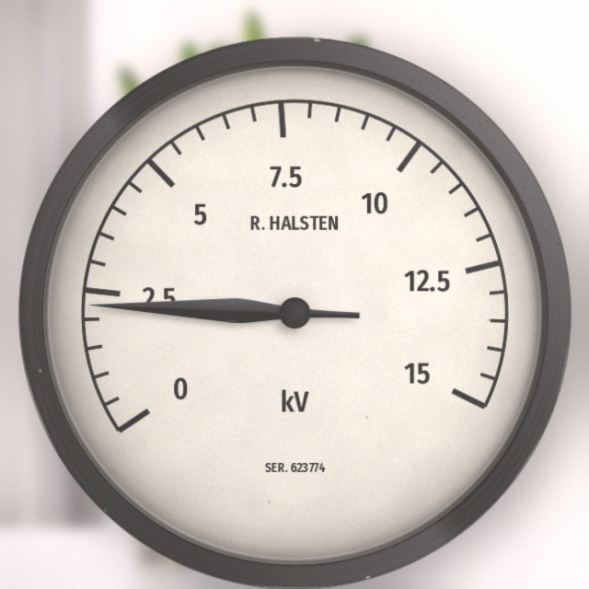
2.25
